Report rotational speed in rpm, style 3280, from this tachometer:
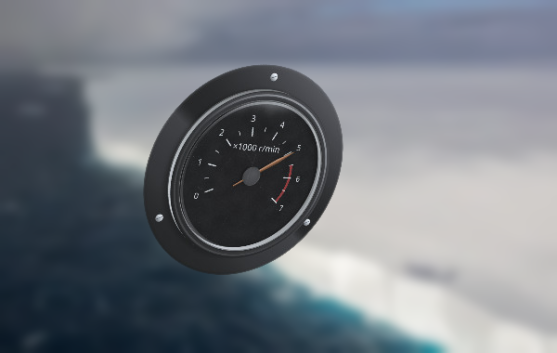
5000
